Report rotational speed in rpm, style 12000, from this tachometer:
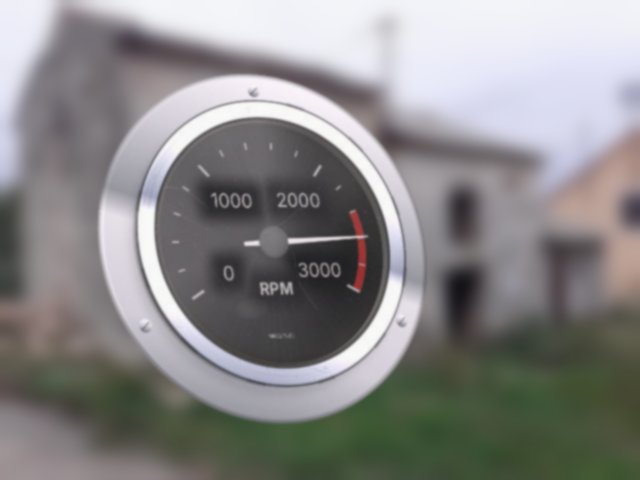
2600
